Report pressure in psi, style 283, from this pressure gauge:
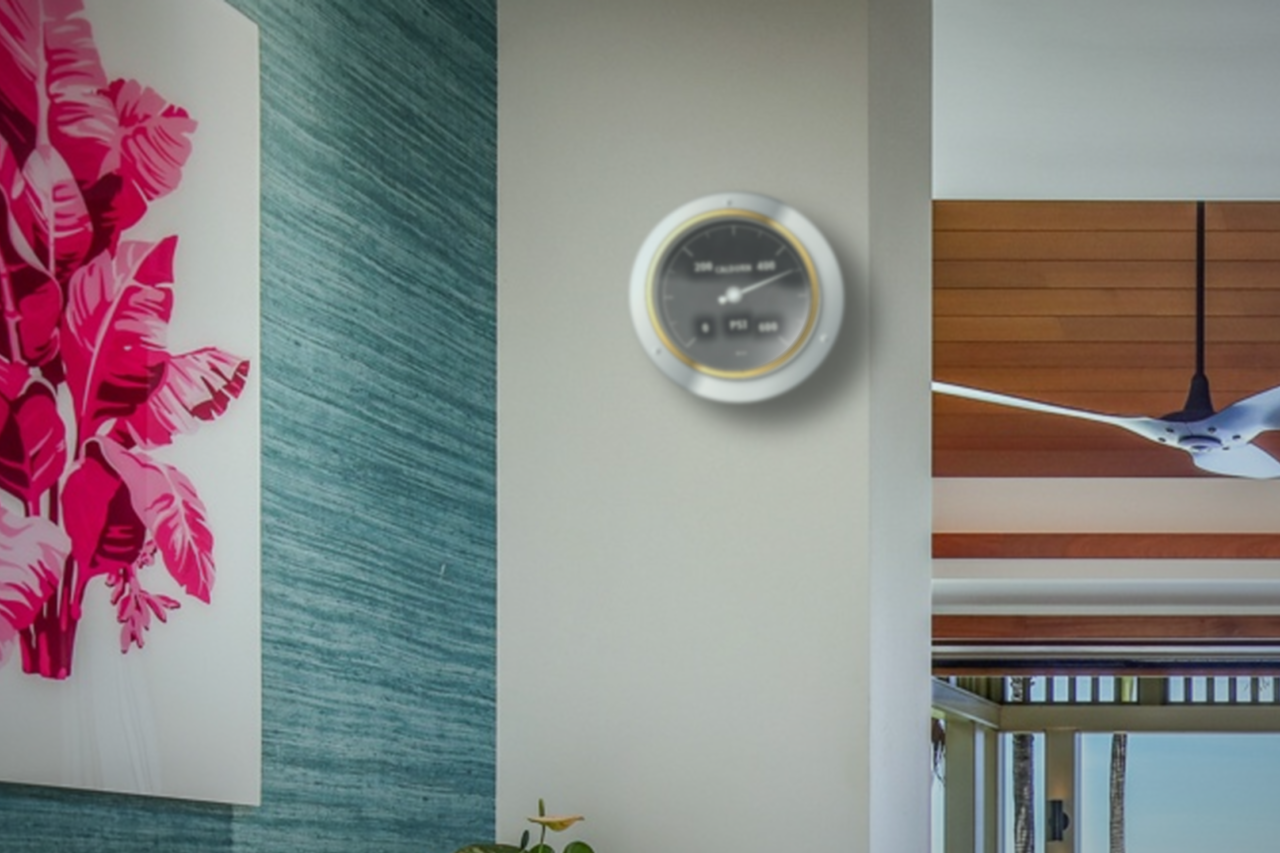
450
